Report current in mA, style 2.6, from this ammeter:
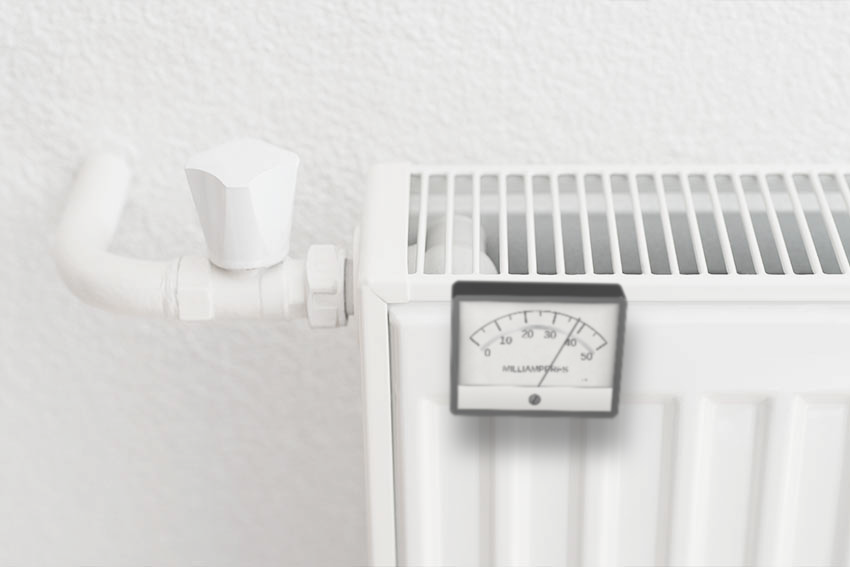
37.5
